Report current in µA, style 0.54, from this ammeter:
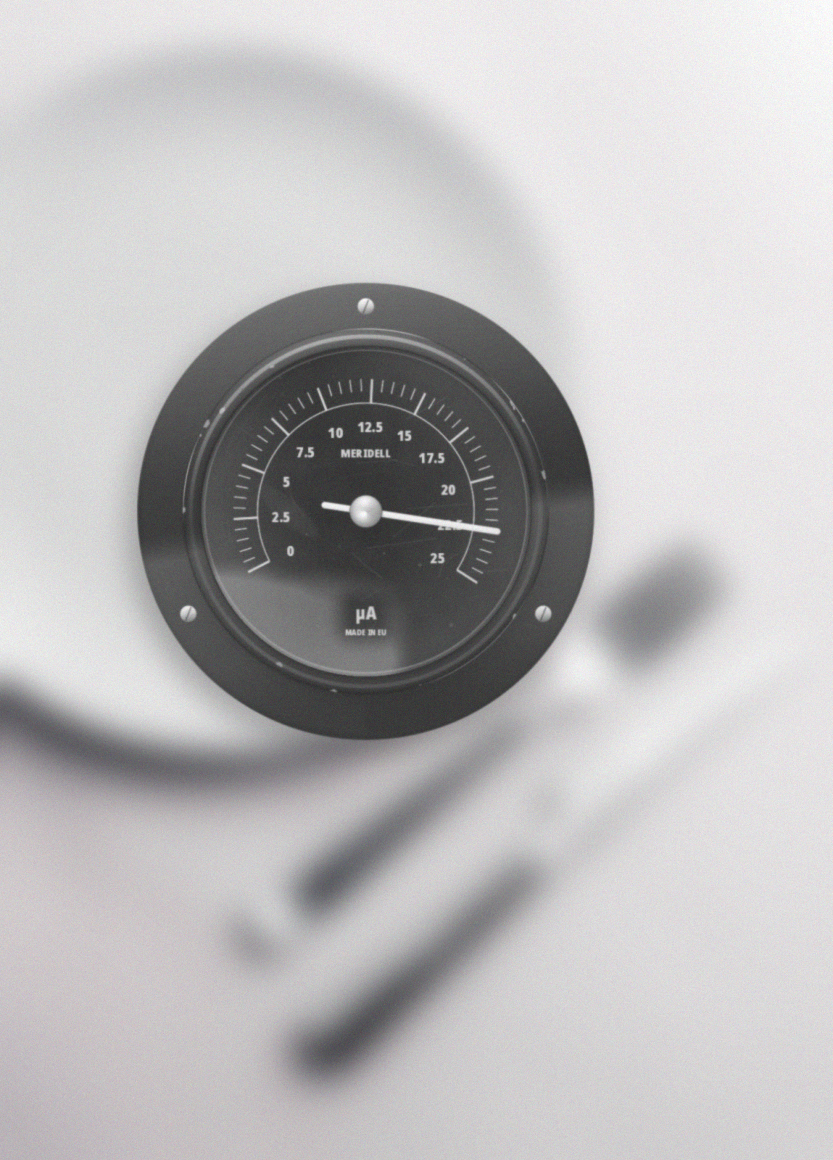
22.5
